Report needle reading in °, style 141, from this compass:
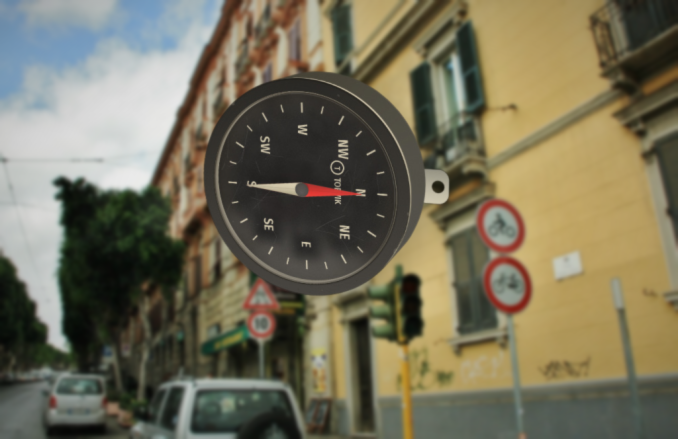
0
